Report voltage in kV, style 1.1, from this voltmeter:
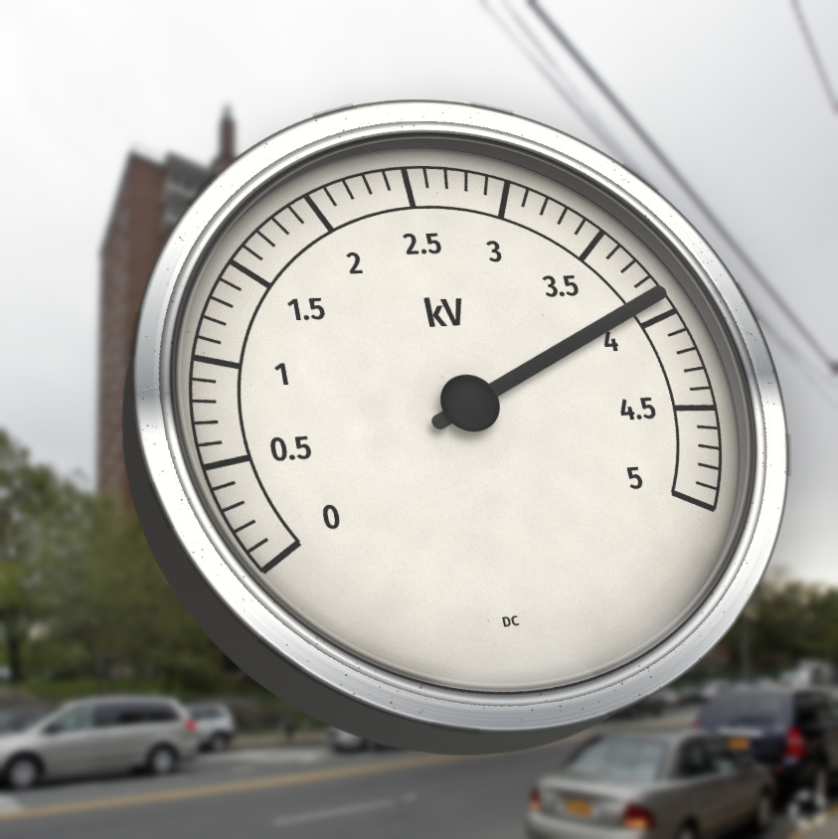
3.9
